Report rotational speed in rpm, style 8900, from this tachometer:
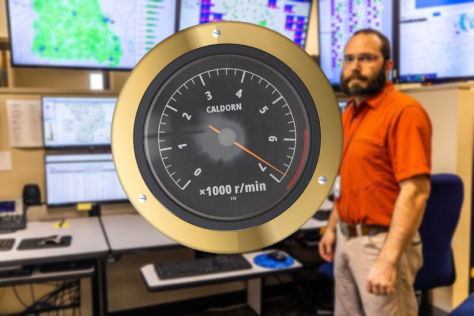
6800
